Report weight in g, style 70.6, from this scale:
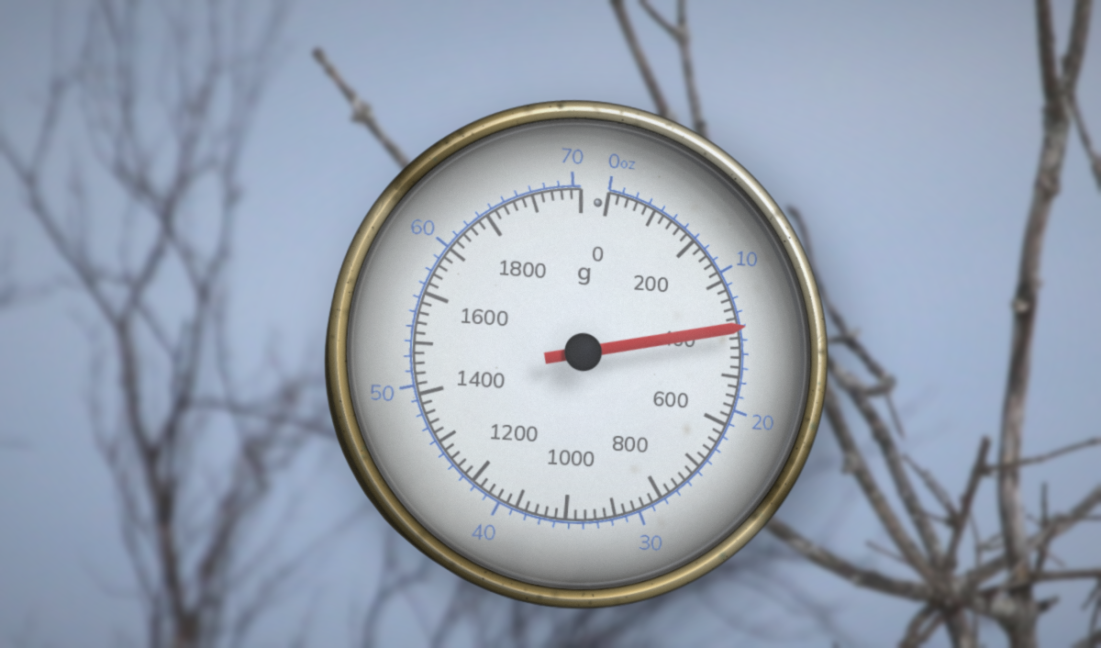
400
